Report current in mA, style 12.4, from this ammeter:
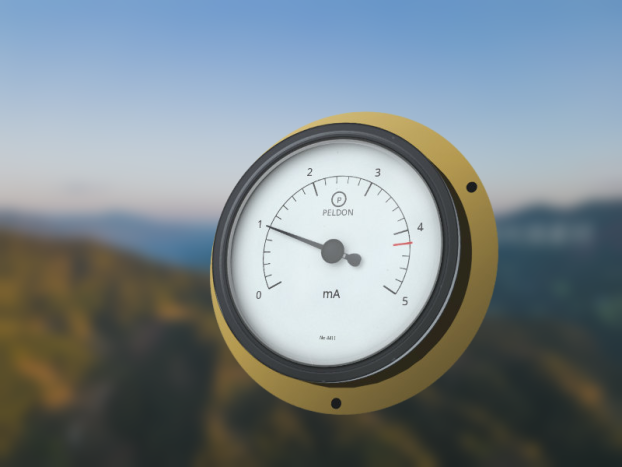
1
